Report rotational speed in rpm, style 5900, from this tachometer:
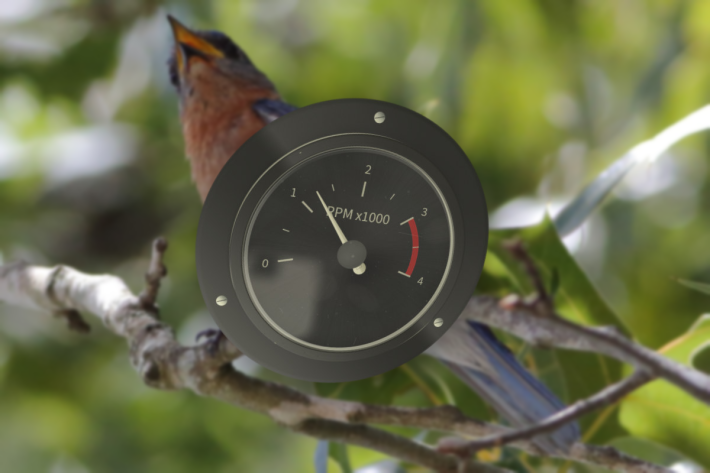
1250
